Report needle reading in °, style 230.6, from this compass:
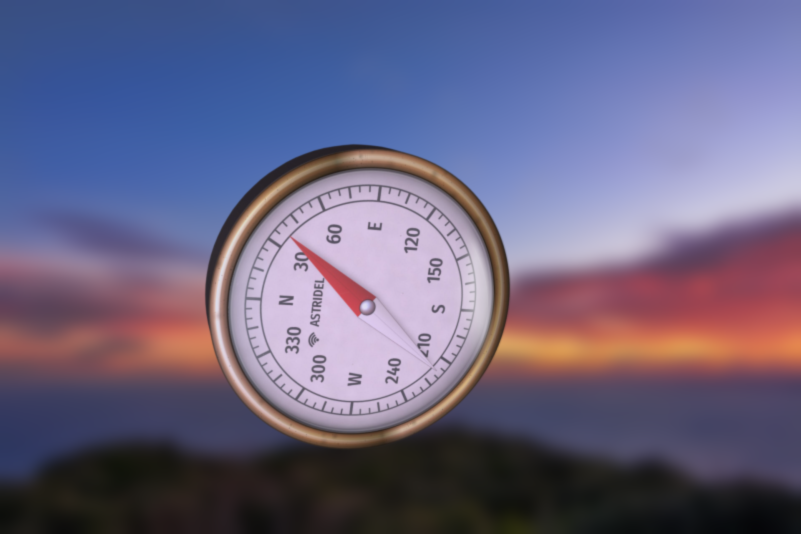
37.5
